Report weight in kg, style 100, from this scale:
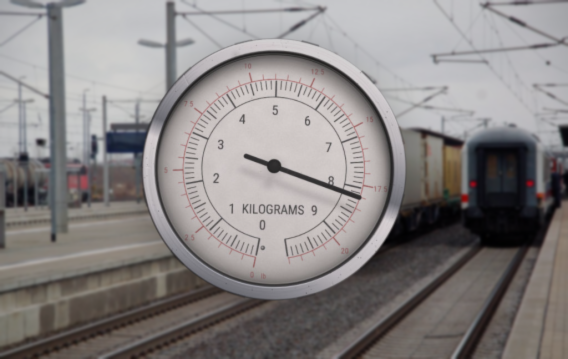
8.2
